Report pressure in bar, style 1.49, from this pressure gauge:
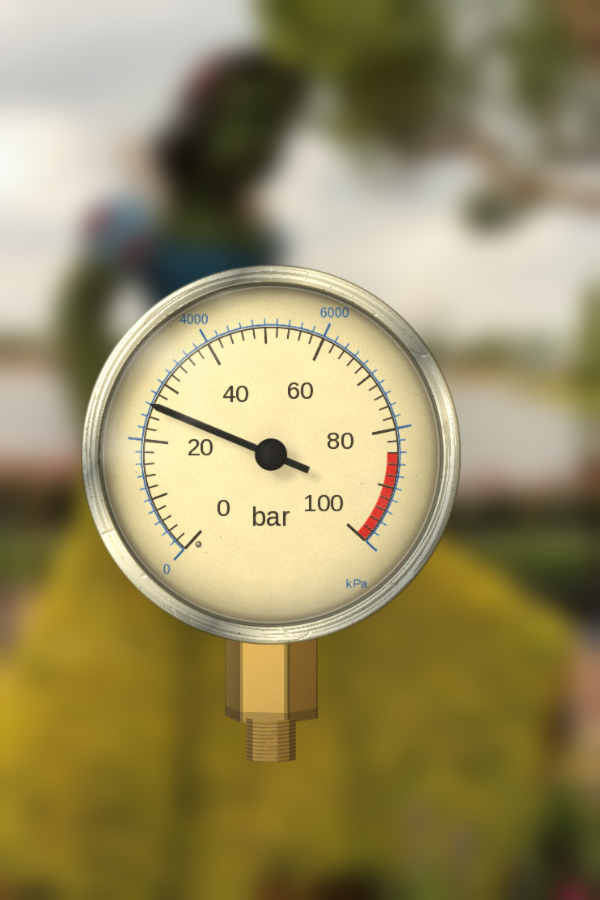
26
